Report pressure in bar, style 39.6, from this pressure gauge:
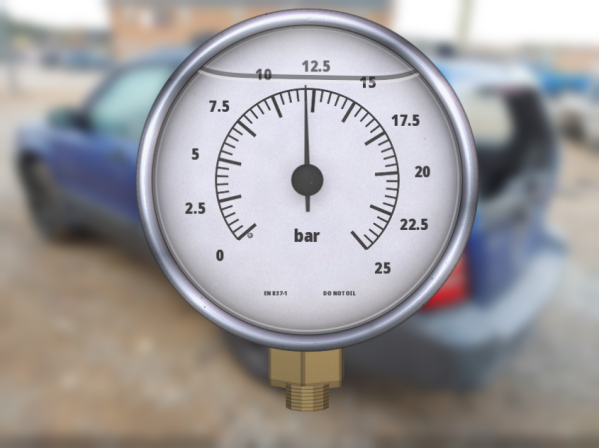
12
